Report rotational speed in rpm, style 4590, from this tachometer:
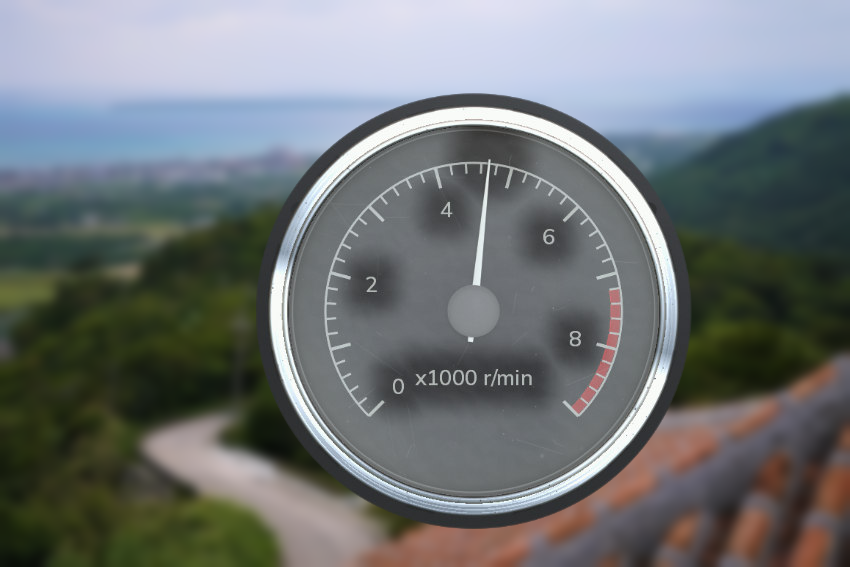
4700
